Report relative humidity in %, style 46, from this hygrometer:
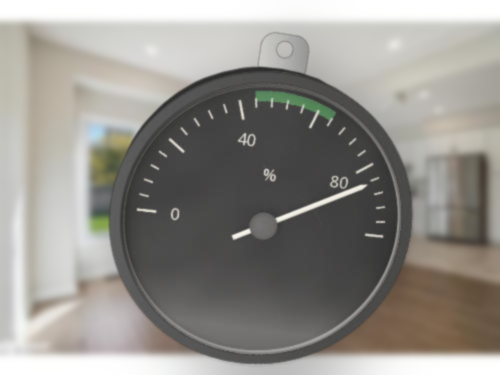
84
